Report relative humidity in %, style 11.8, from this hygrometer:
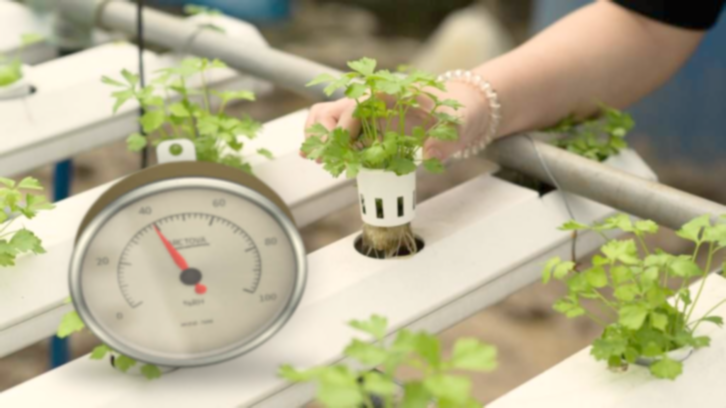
40
